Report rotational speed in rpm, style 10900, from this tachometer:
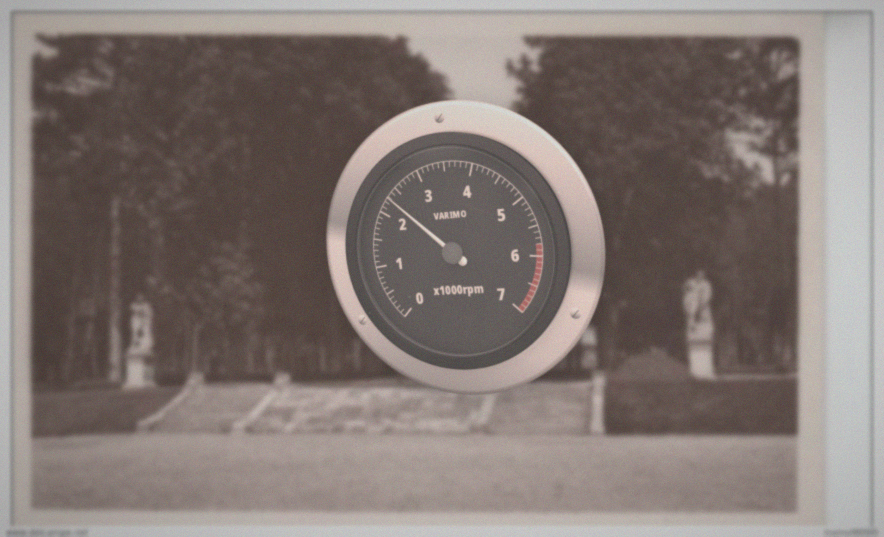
2300
